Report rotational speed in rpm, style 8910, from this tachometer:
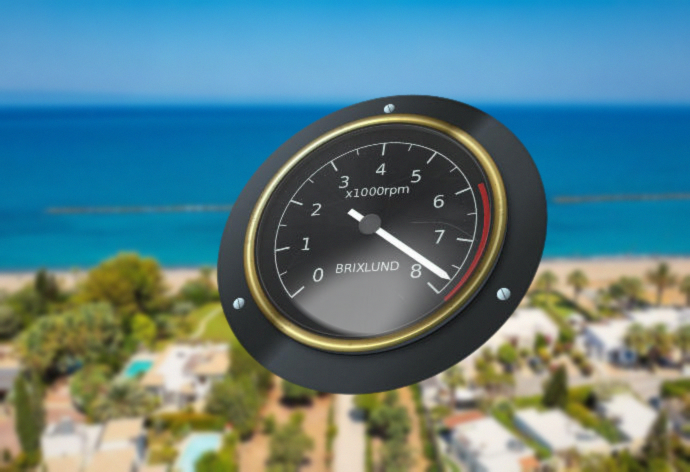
7750
